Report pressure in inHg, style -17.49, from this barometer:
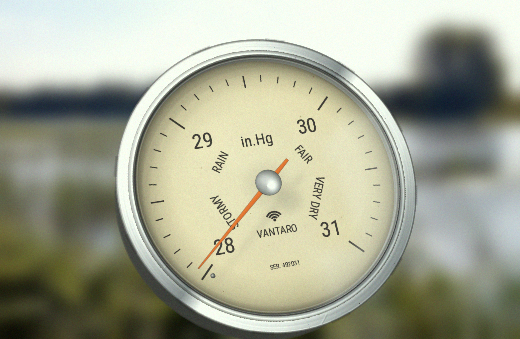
28.05
